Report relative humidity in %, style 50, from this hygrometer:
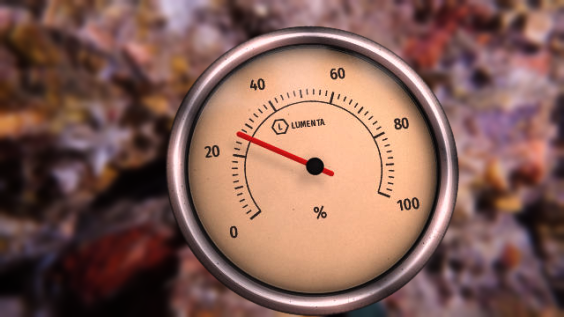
26
